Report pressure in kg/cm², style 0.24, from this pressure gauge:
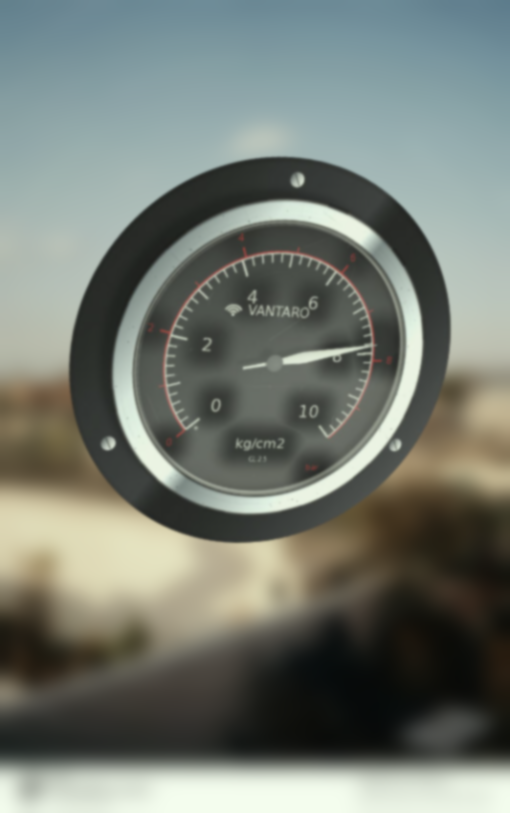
7.8
